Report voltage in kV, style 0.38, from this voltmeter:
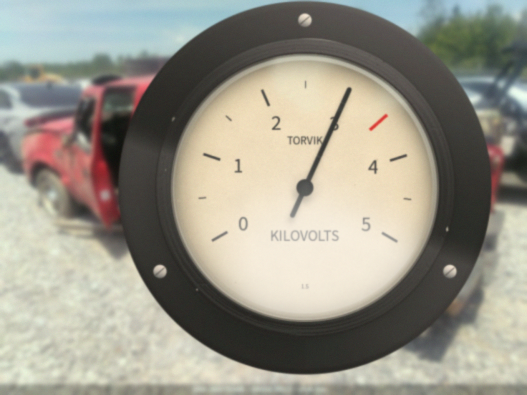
3
